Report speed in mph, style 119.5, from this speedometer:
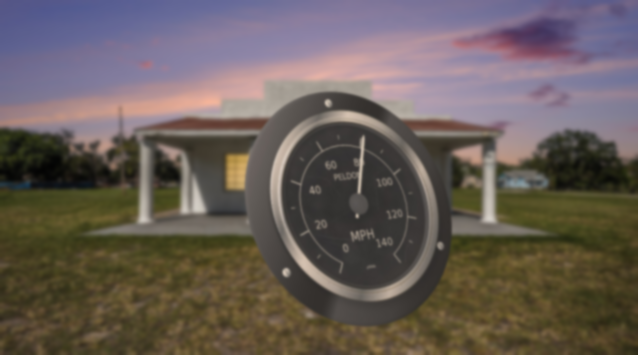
80
